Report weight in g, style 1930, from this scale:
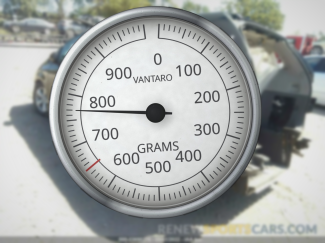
770
